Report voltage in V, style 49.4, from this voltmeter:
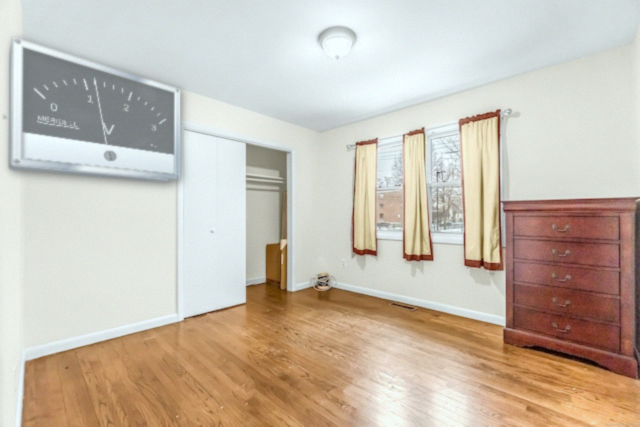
1.2
